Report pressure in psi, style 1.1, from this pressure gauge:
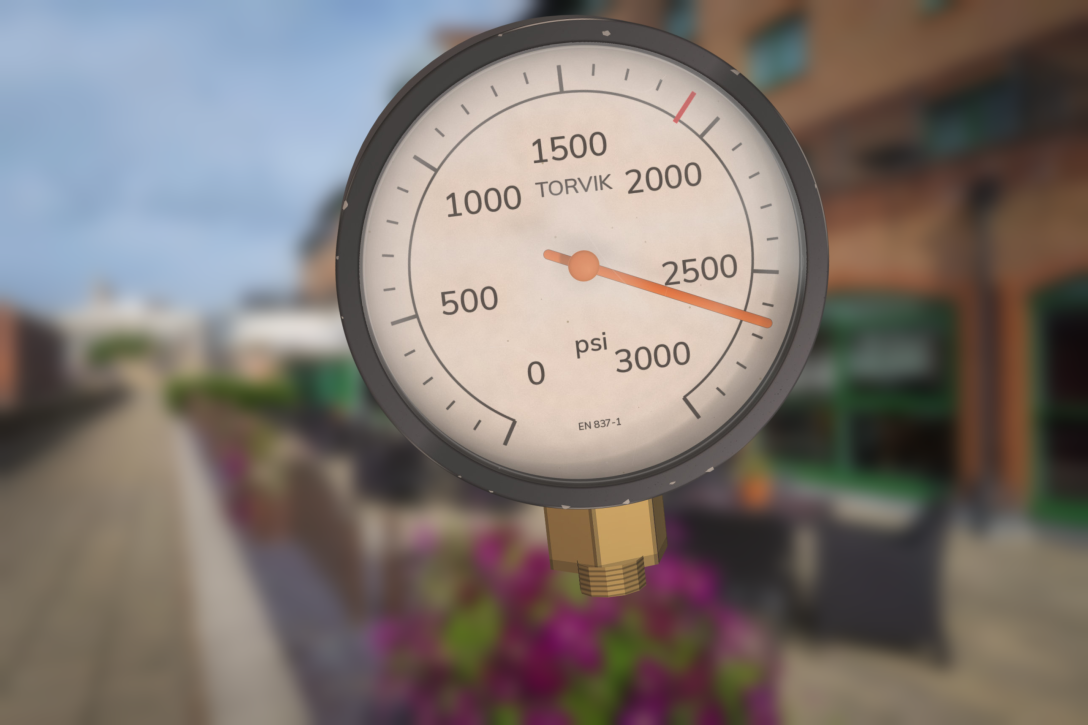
2650
